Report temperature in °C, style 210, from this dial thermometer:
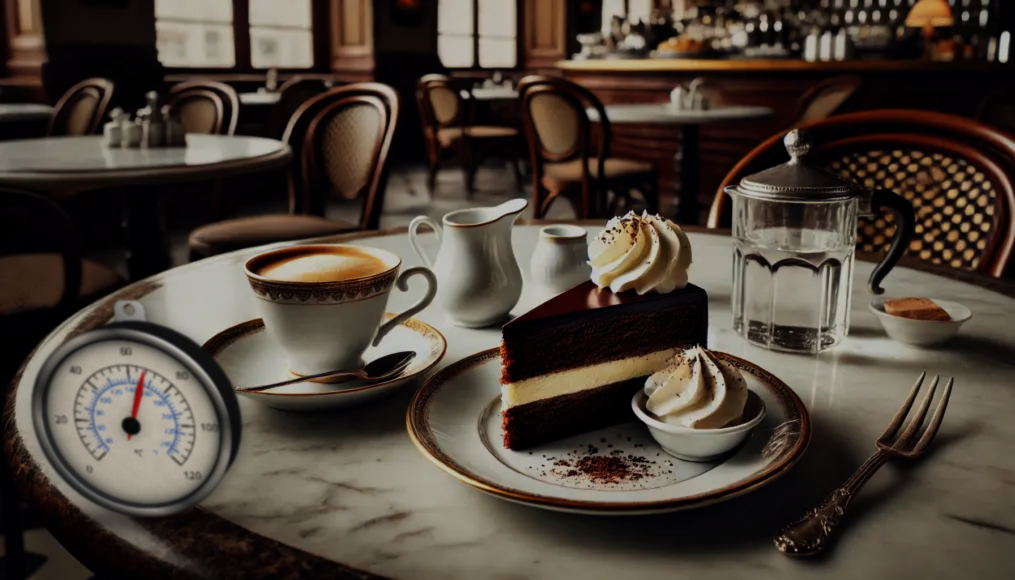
68
